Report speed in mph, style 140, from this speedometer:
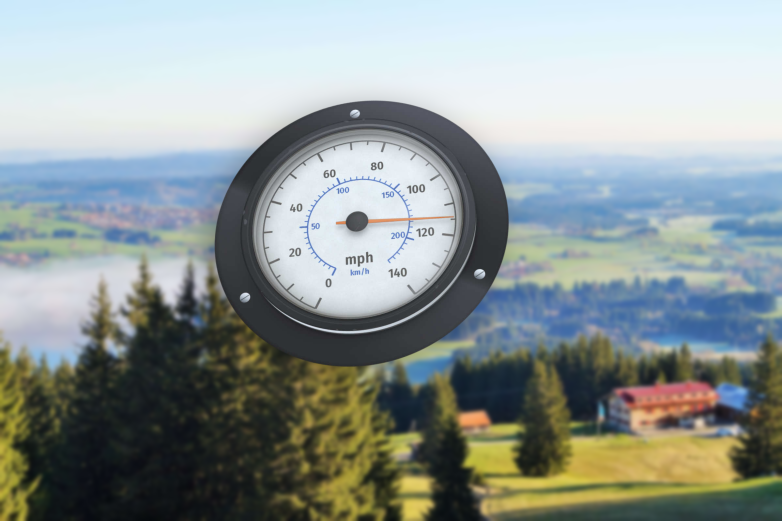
115
